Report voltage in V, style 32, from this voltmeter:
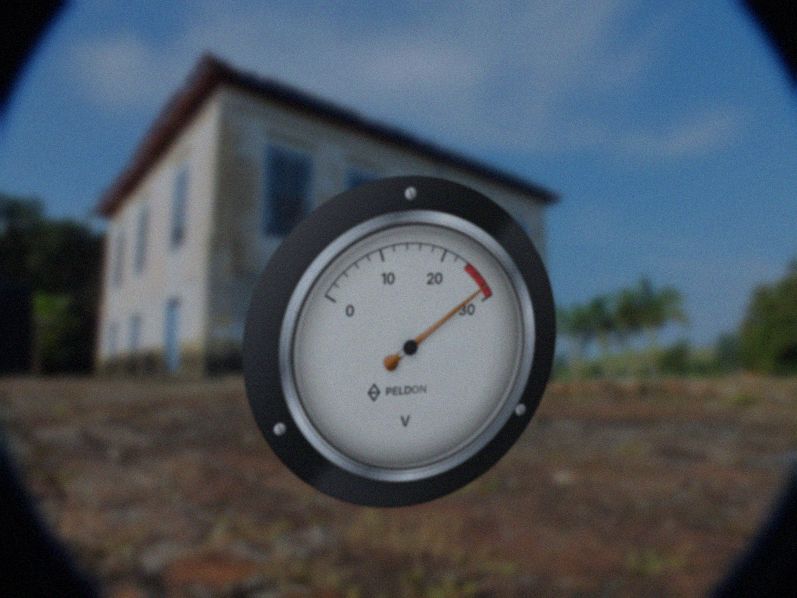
28
